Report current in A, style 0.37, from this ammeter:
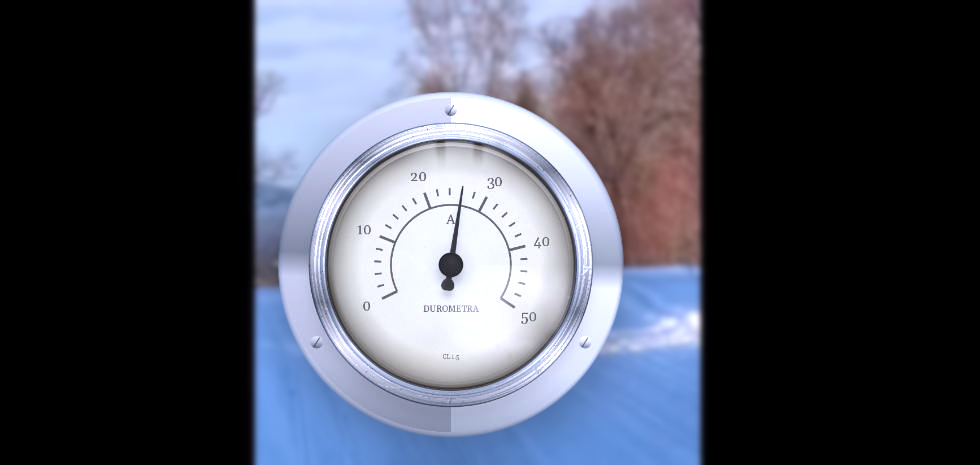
26
